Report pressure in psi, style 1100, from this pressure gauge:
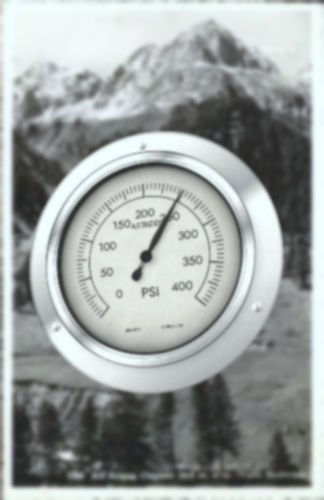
250
